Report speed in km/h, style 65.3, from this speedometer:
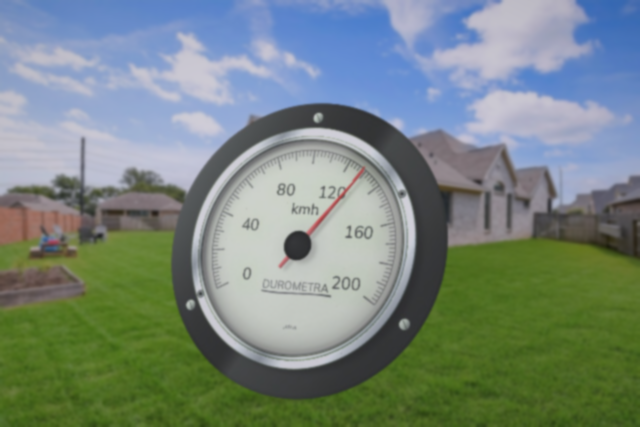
130
